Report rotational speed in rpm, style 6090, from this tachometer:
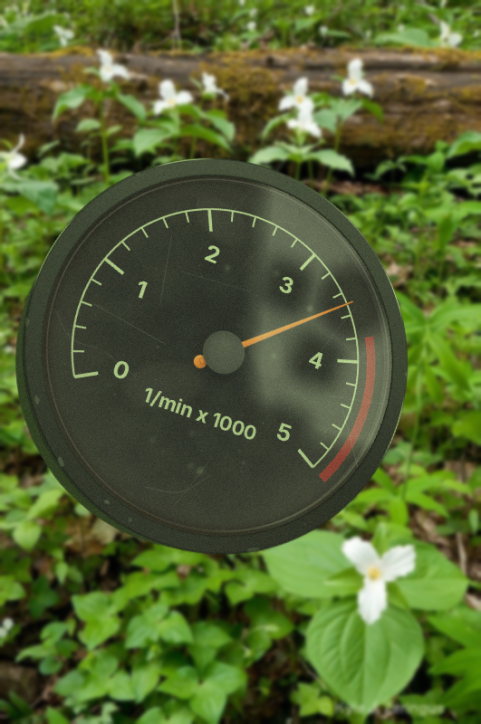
3500
